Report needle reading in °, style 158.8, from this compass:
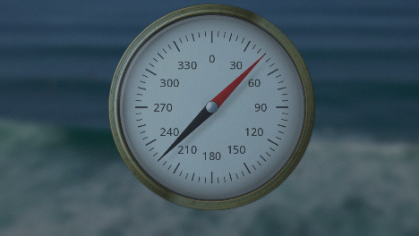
45
